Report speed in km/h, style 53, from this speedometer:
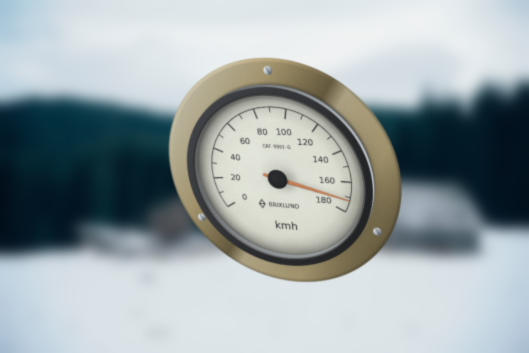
170
